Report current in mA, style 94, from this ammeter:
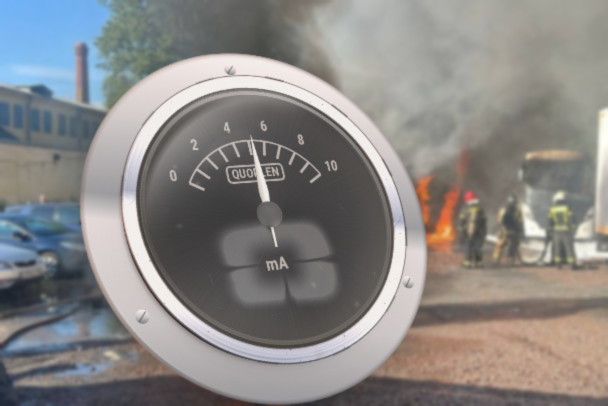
5
